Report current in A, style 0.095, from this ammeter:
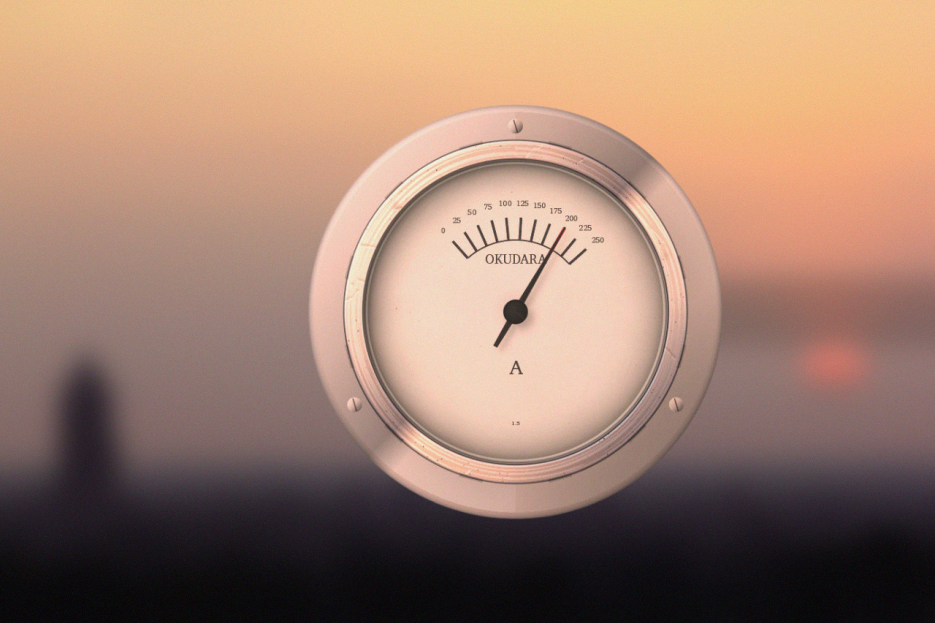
200
